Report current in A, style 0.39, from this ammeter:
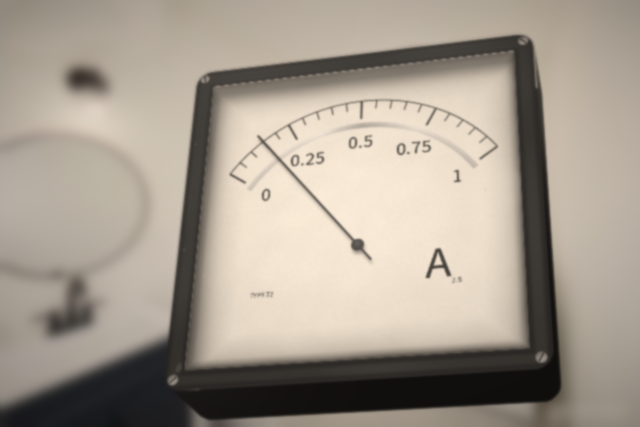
0.15
